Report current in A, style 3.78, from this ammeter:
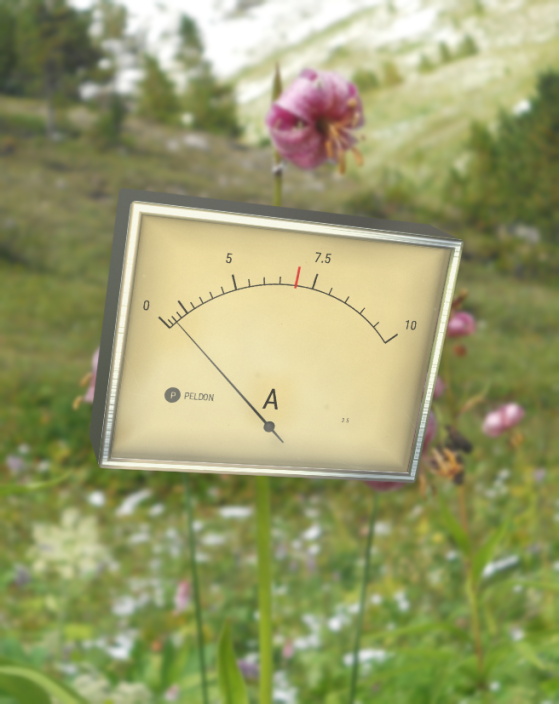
1.5
